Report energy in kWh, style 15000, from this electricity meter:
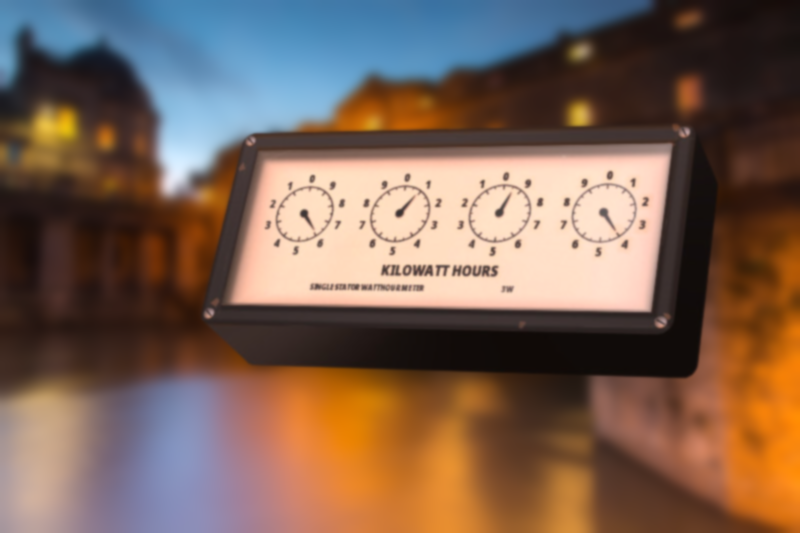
6094
